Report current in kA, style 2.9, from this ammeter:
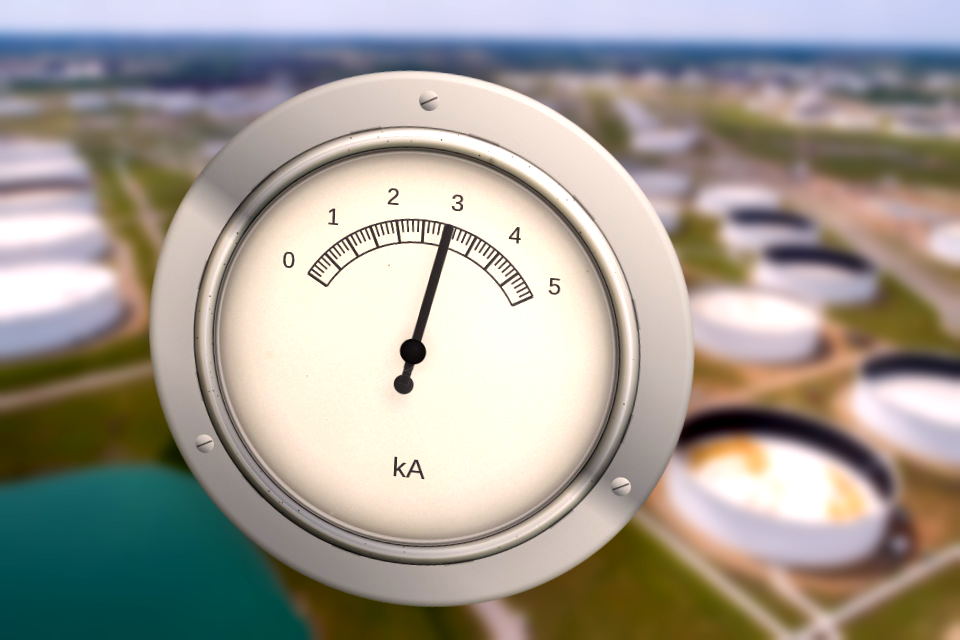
3
